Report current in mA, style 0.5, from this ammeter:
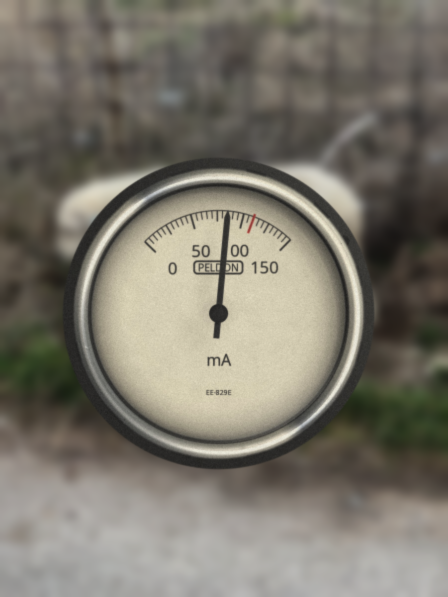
85
